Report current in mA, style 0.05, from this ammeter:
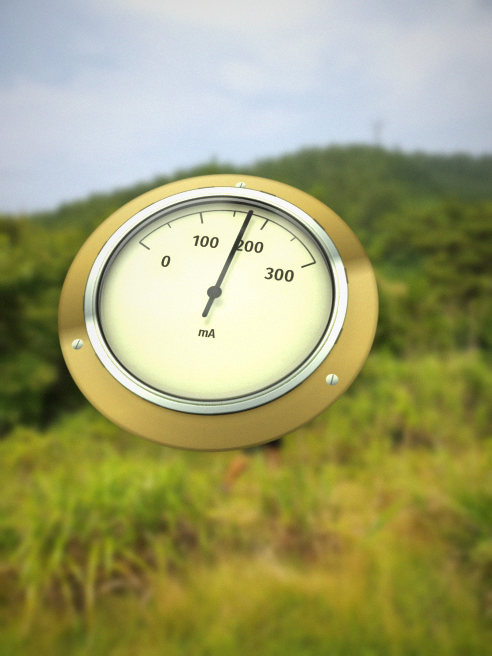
175
